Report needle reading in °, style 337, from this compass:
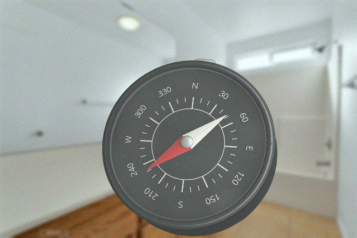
230
